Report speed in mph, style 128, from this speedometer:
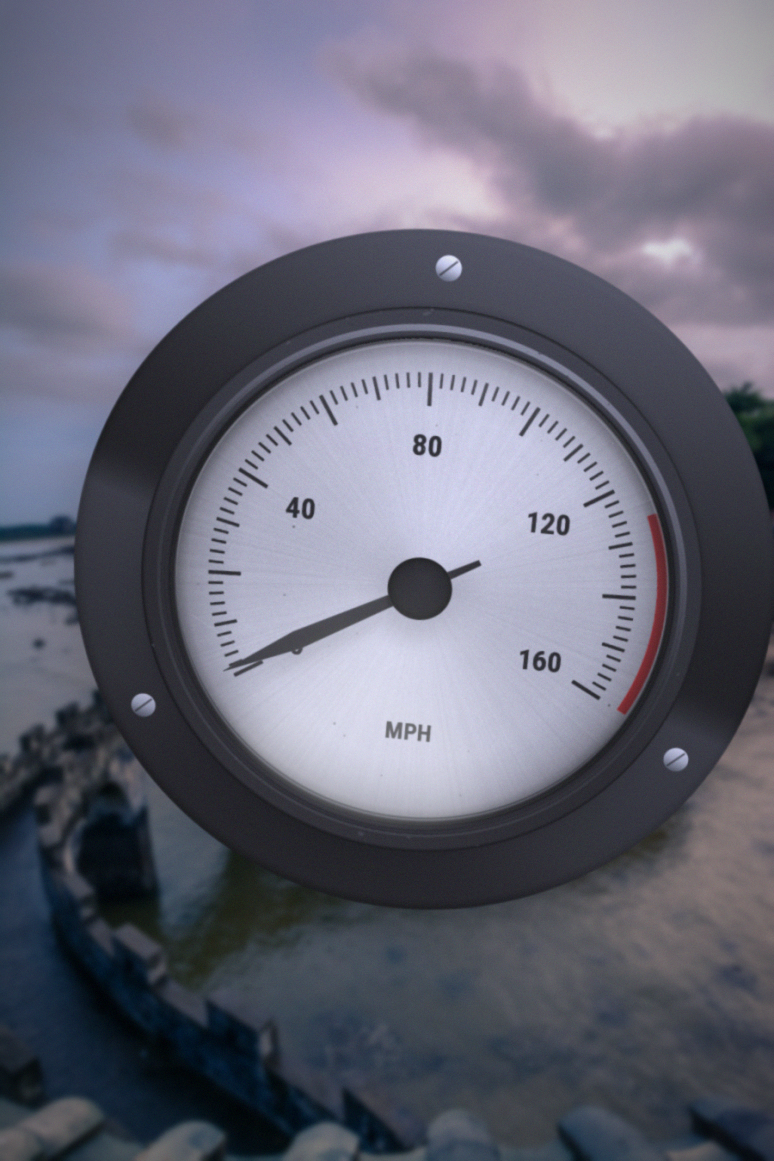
2
